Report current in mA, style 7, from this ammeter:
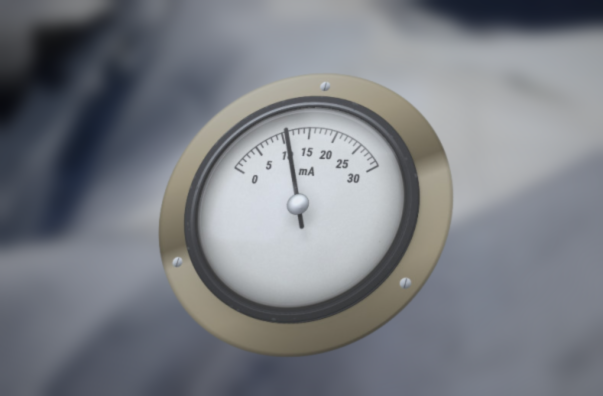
11
